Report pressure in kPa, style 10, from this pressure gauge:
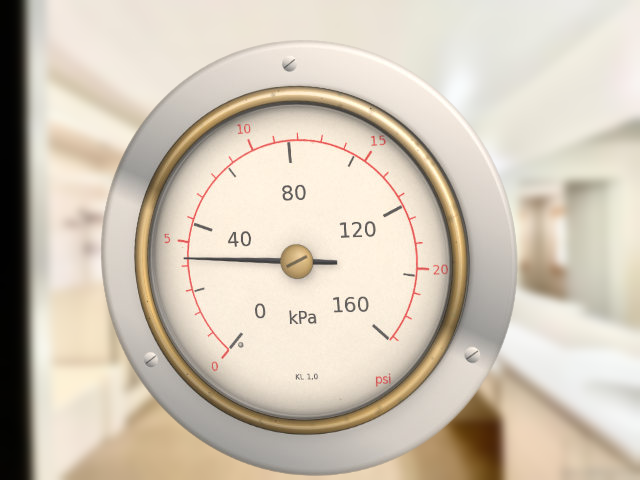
30
